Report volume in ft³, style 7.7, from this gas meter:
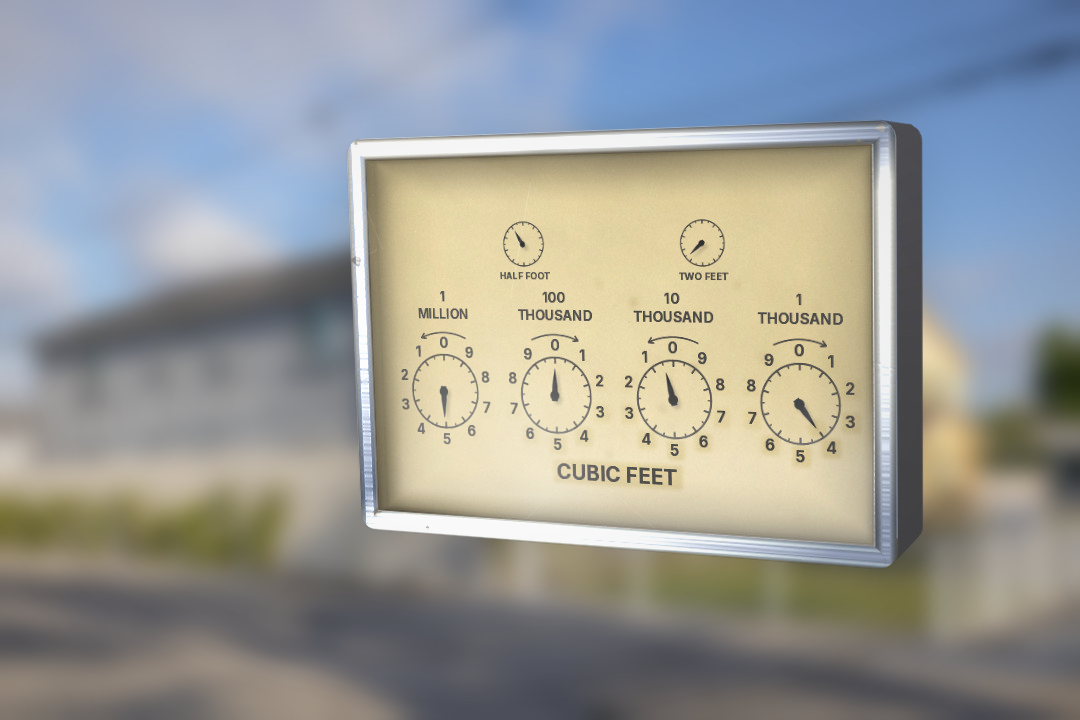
500400
